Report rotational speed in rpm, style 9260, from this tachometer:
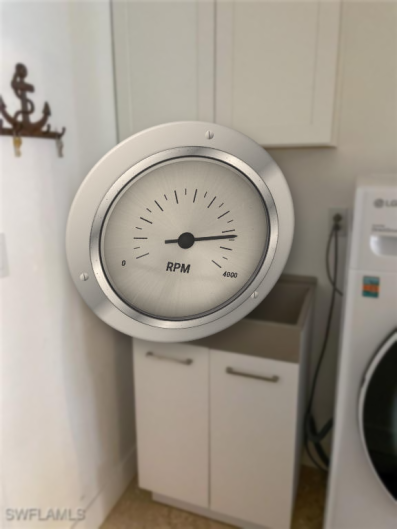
3300
